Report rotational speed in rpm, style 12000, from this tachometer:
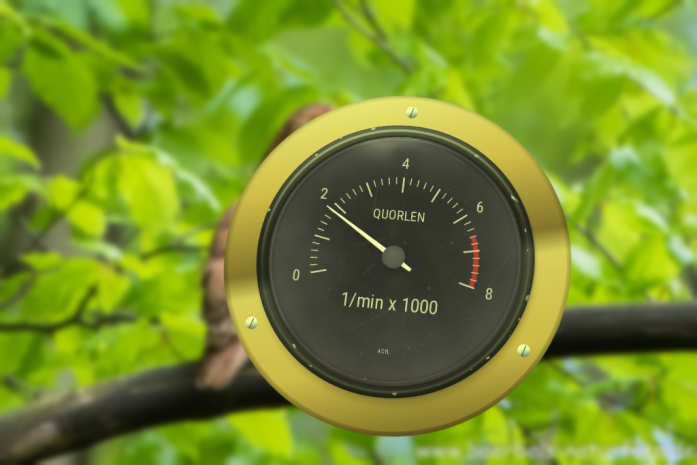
1800
